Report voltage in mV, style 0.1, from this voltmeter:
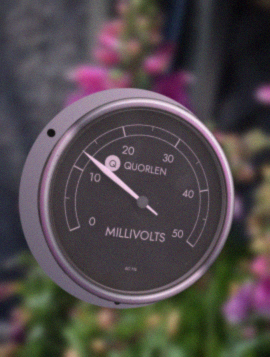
12.5
